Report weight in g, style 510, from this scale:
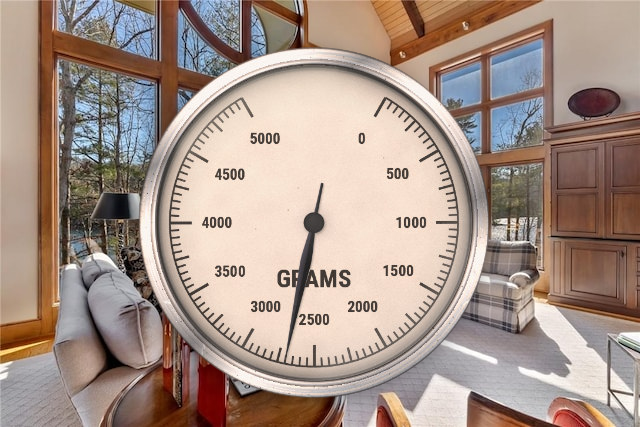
2700
